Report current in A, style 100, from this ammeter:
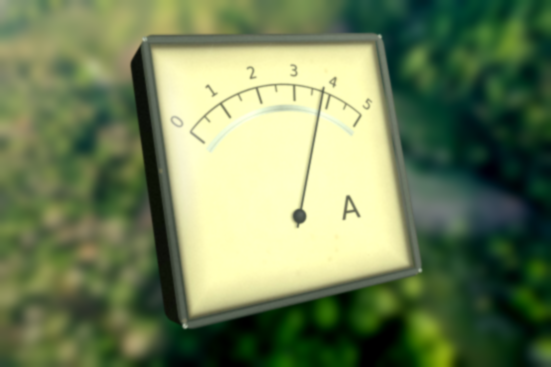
3.75
